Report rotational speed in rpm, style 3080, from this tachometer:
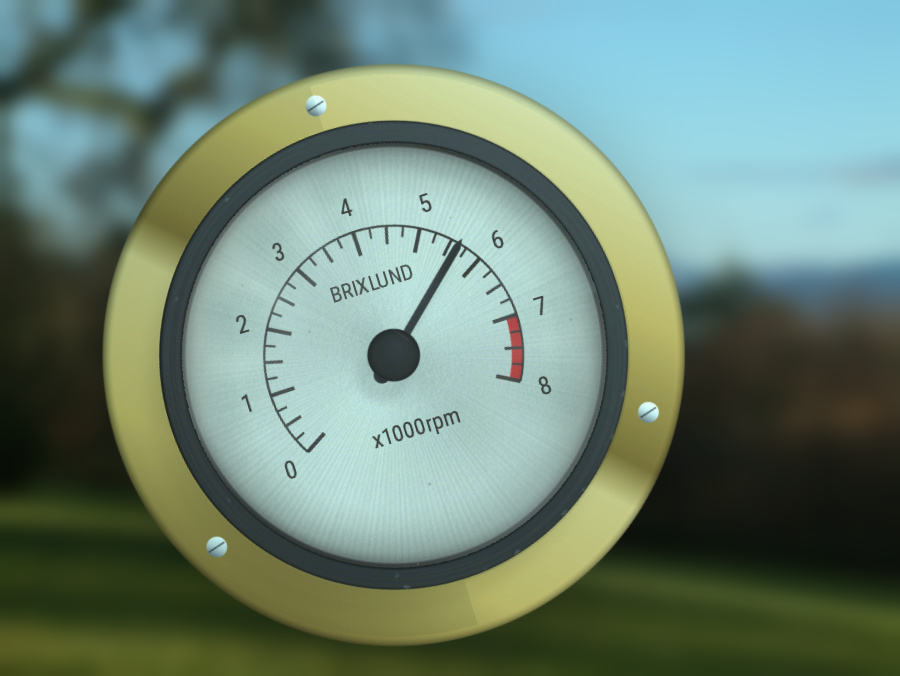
5625
